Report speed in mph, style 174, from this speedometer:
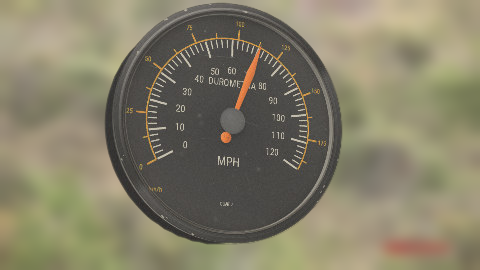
70
